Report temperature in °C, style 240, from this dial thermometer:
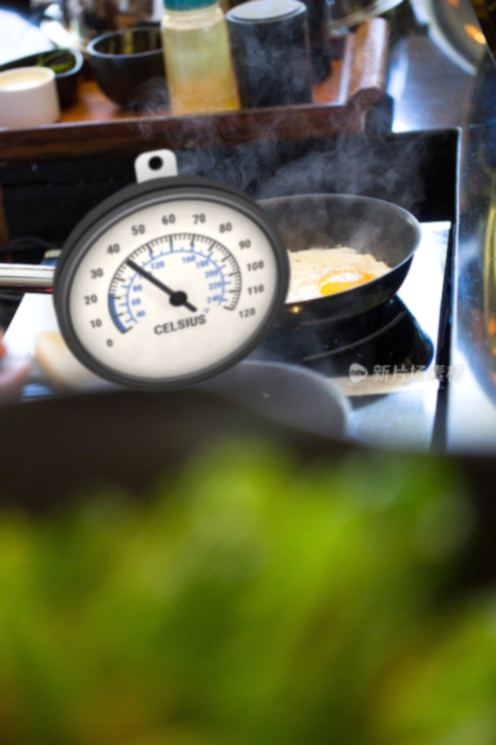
40
